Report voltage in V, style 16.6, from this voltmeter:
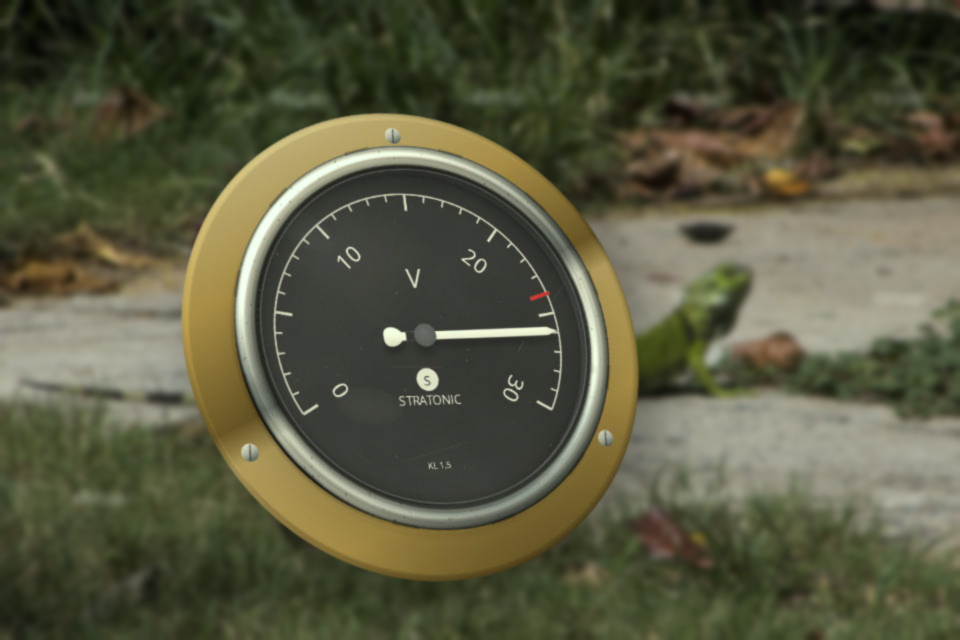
26
